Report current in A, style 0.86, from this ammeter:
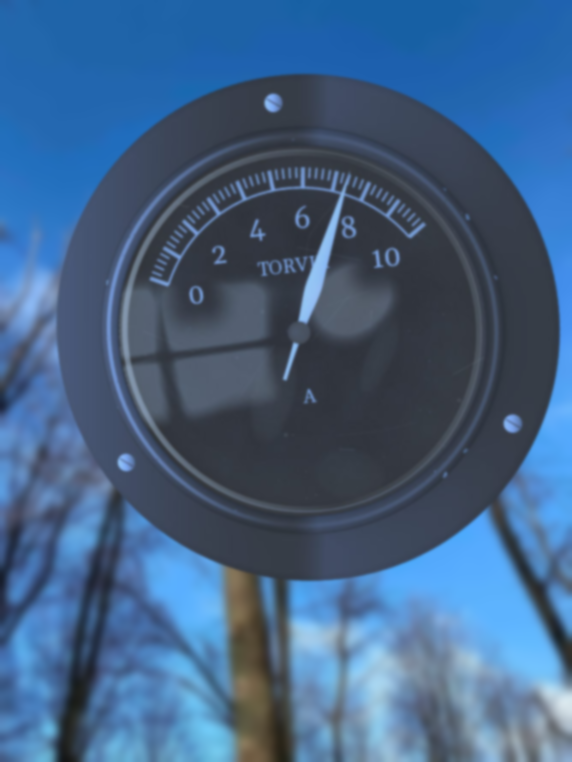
7.4
